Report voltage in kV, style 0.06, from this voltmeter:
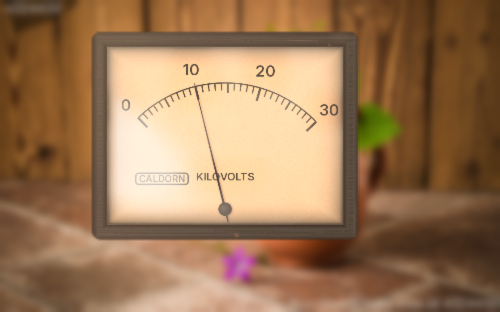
10
